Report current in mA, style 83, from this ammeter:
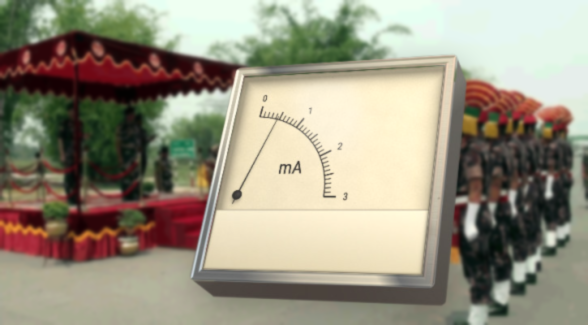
0.5
